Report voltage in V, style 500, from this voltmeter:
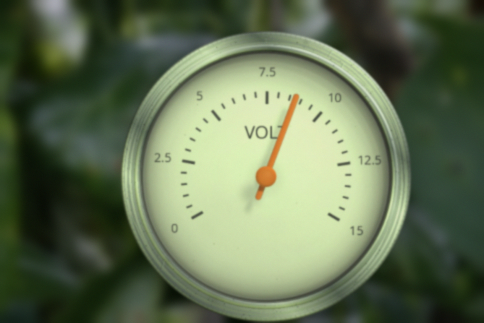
8.75
